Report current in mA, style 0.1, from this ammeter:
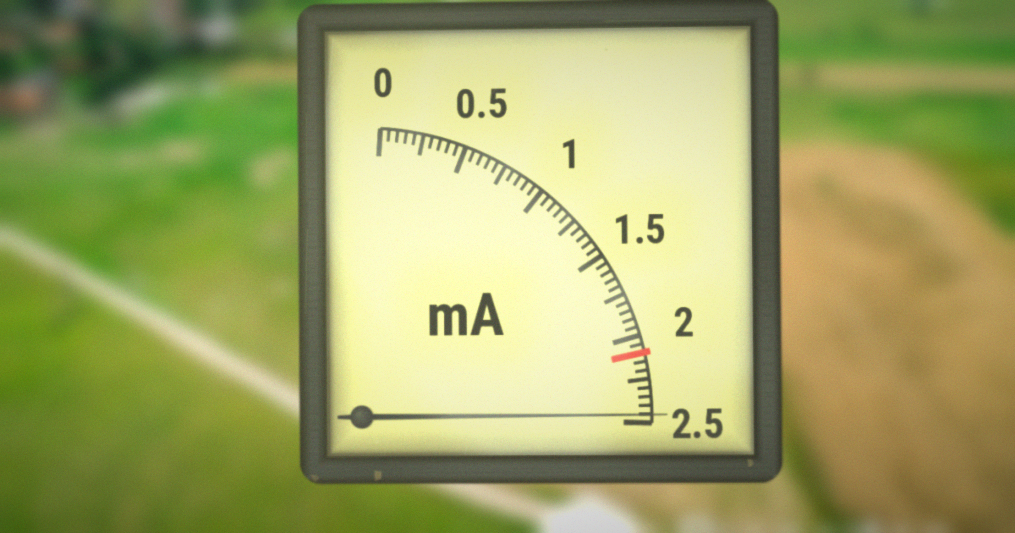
2.45
